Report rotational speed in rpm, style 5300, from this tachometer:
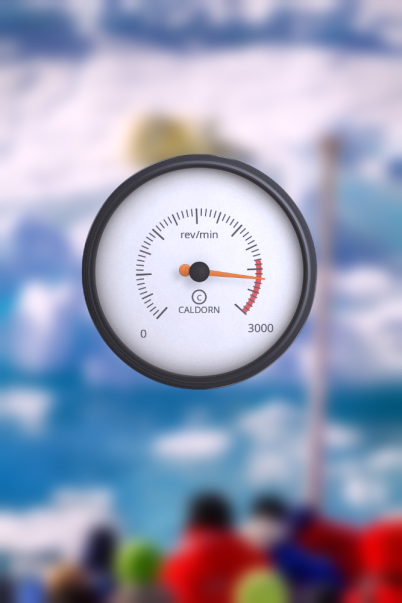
2600
